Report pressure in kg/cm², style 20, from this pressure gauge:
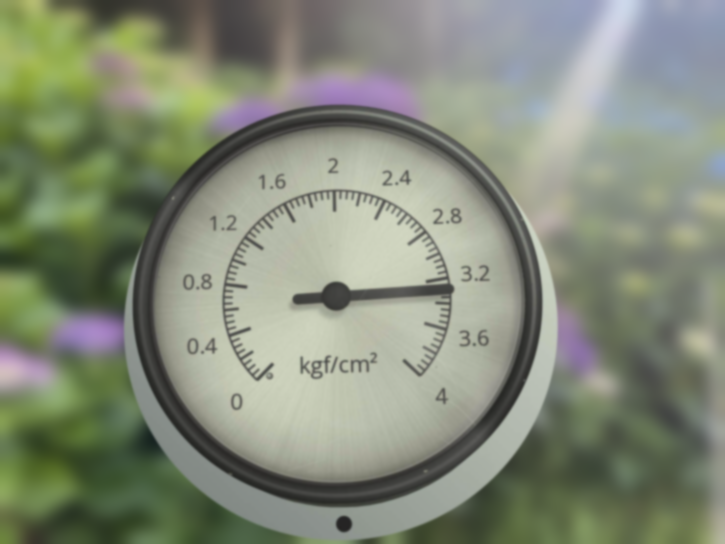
3.3
